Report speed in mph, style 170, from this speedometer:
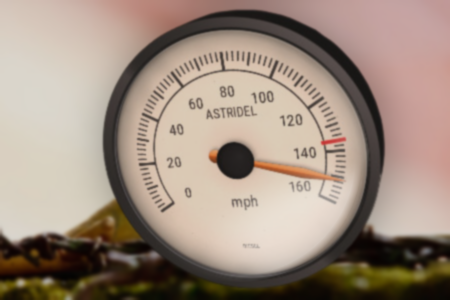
150
